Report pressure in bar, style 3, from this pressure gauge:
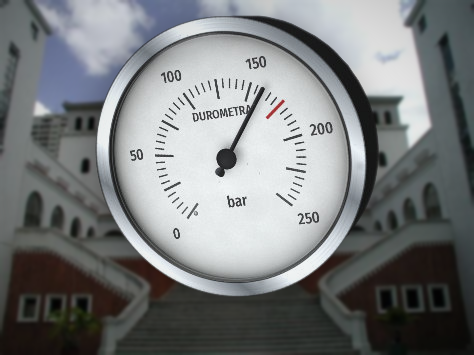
160
